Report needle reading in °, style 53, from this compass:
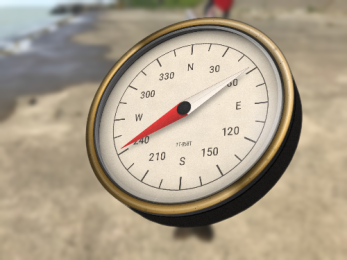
240
